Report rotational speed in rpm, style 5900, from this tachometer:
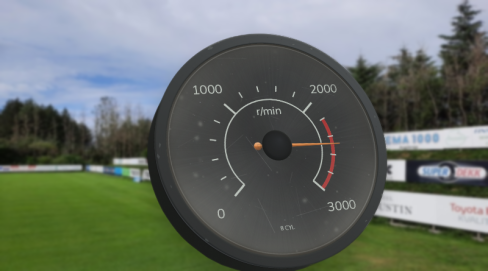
2500
